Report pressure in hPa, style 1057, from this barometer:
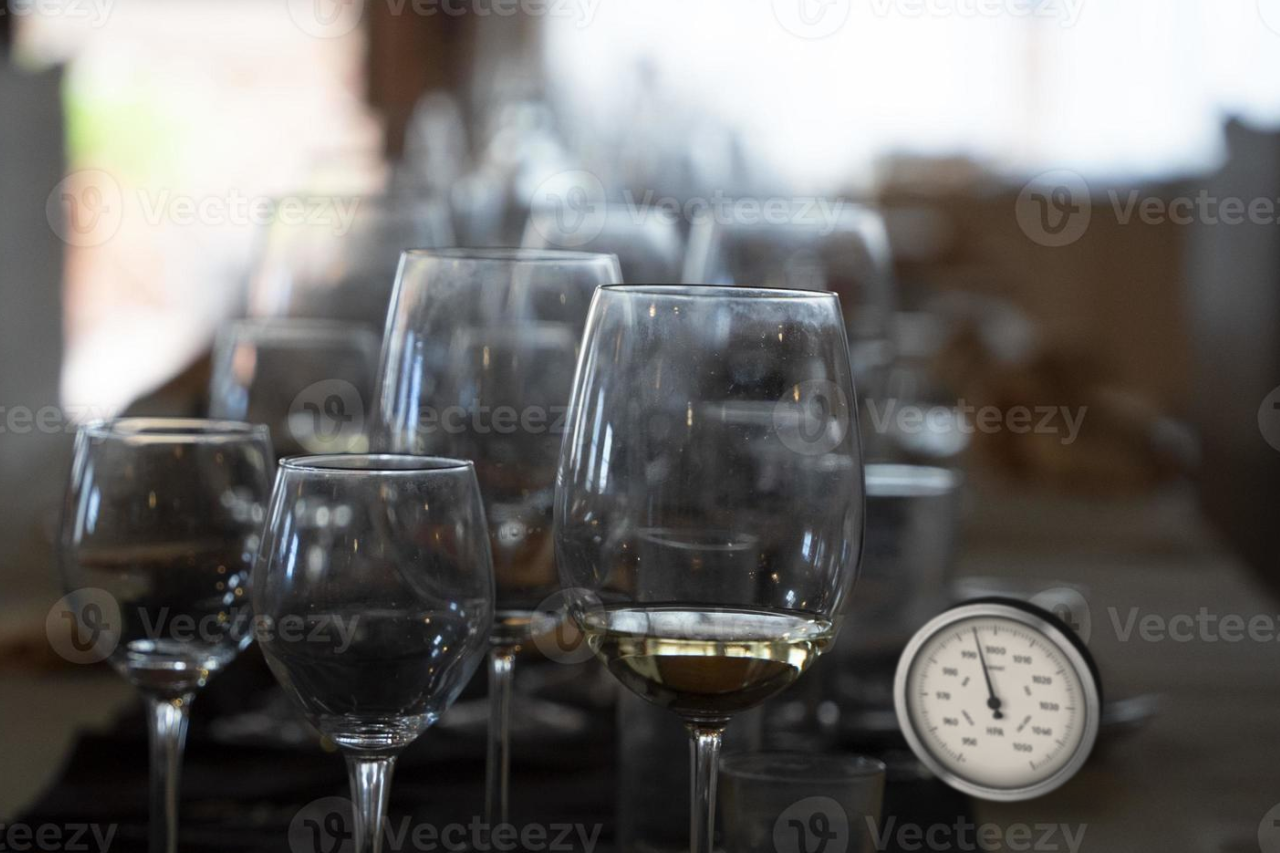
995
